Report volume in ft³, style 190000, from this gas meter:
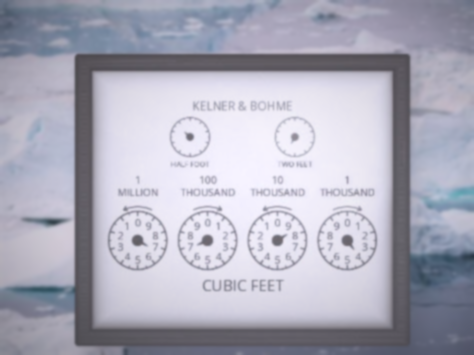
668400
